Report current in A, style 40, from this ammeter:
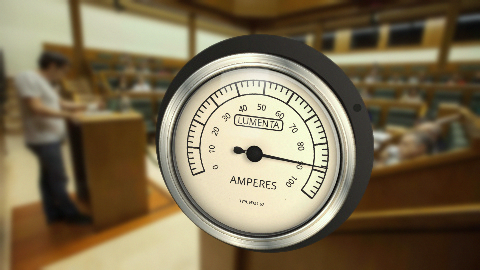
88
